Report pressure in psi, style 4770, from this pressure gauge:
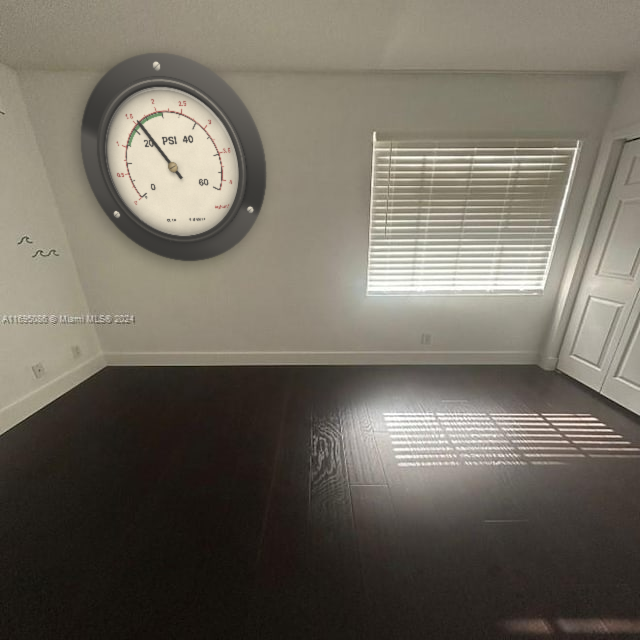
22.5
